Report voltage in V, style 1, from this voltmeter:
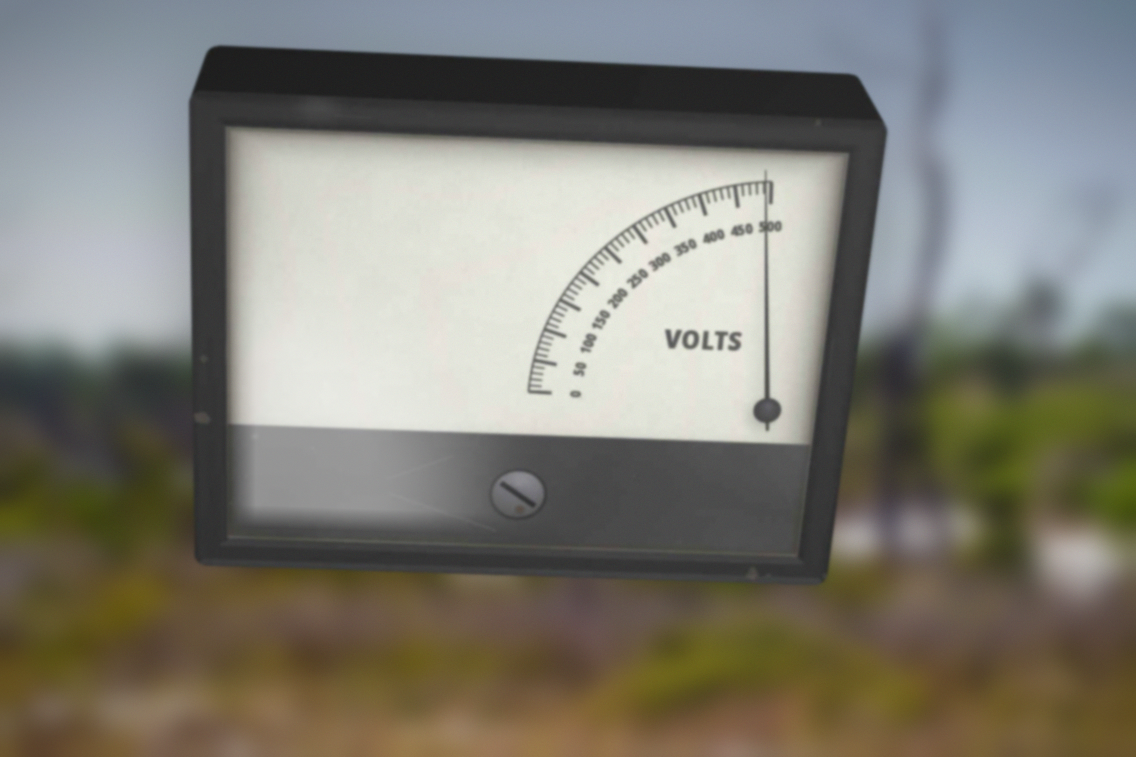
490
